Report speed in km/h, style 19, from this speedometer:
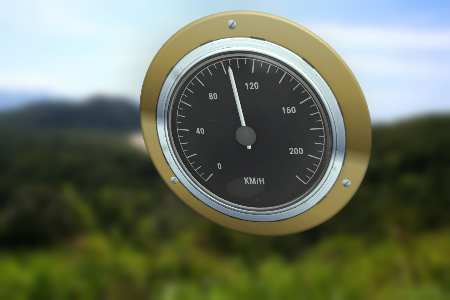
105
